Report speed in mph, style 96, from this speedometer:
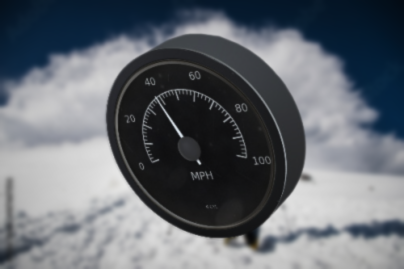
40
